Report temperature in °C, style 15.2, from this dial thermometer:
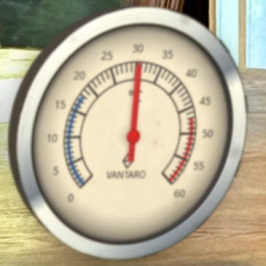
30
